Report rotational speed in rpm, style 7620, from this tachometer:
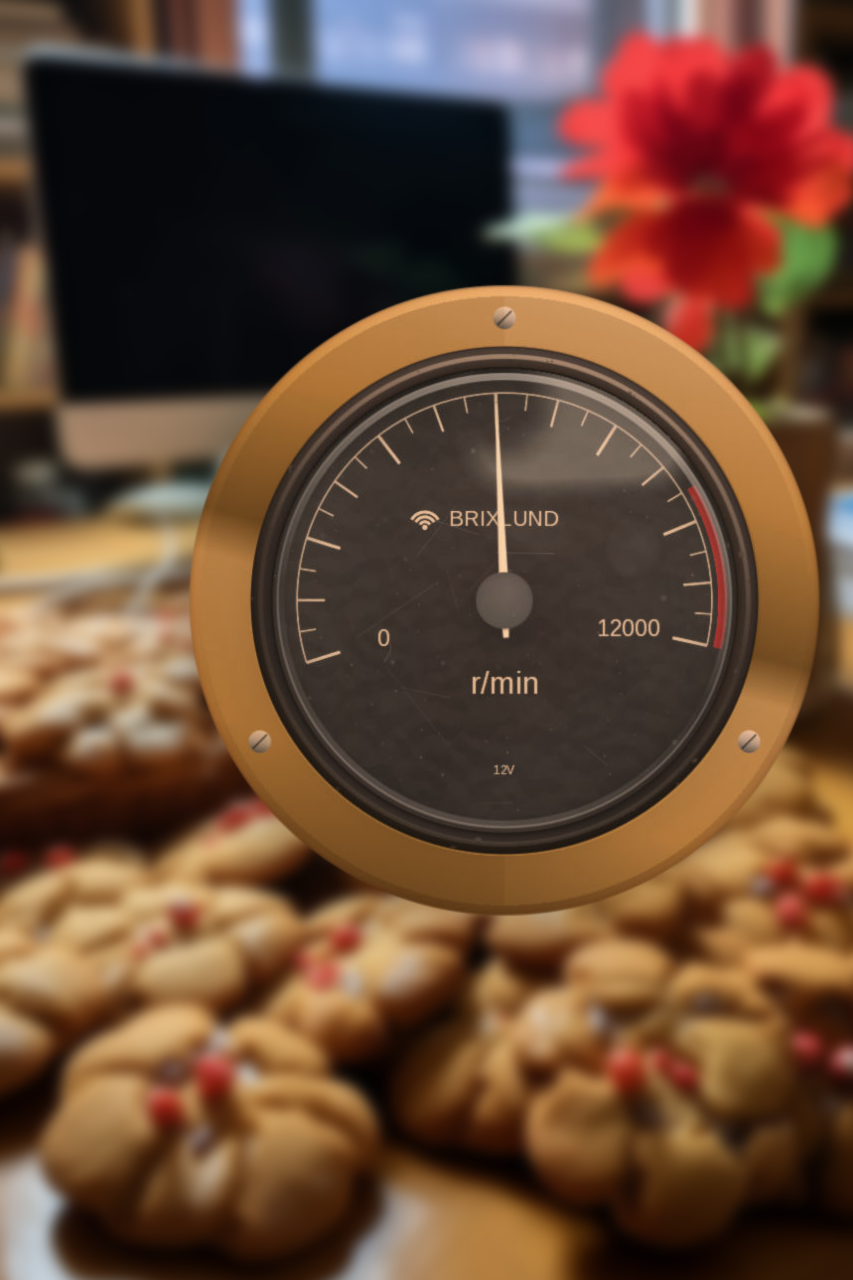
6000
